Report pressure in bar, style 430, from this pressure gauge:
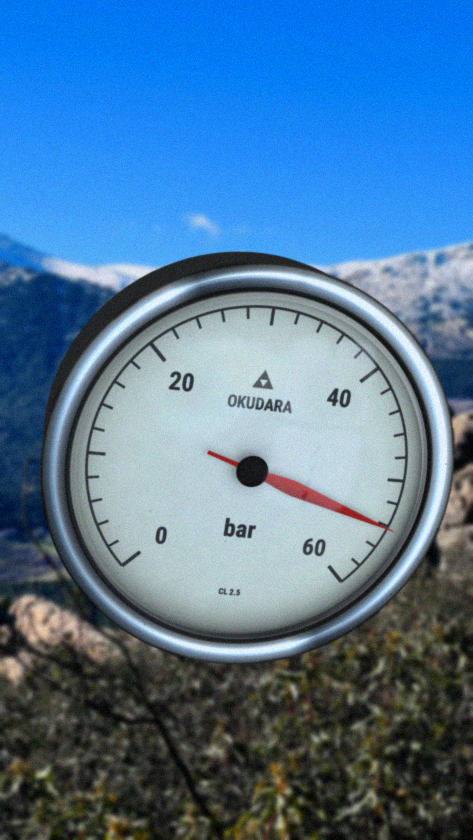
54
